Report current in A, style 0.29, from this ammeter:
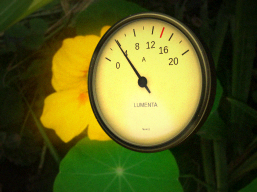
4
